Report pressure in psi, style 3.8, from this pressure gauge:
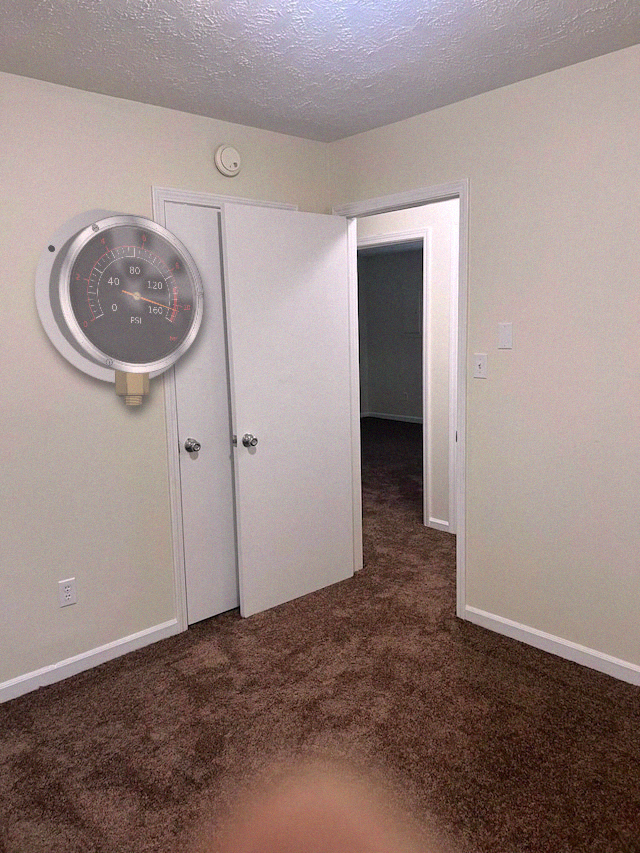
150
